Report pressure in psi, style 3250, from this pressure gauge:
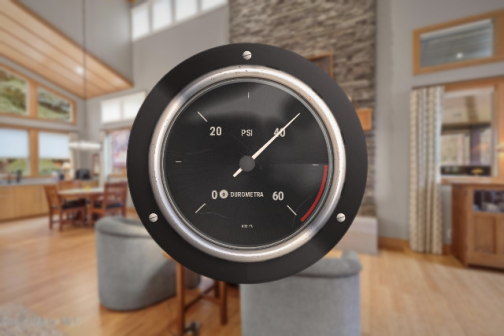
40
